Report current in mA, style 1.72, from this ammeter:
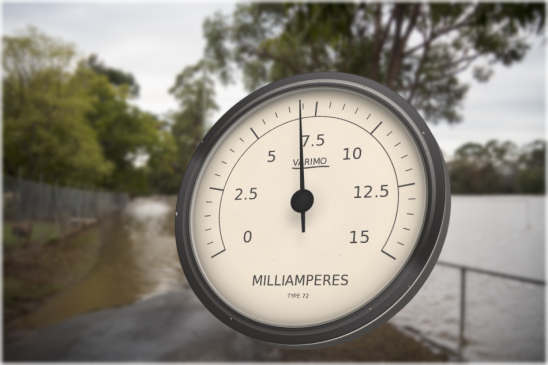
7
